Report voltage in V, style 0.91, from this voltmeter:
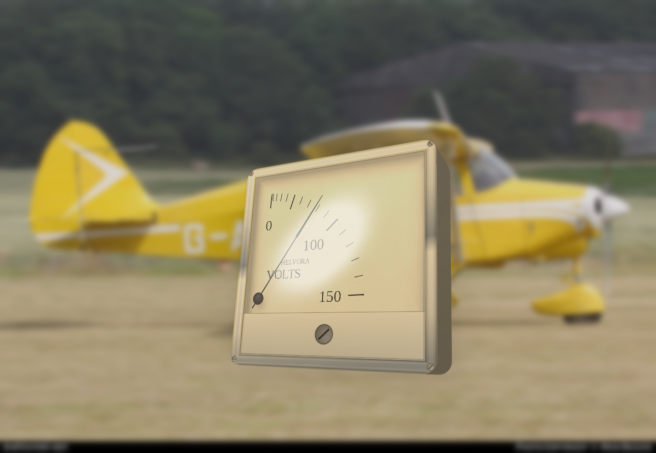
80
